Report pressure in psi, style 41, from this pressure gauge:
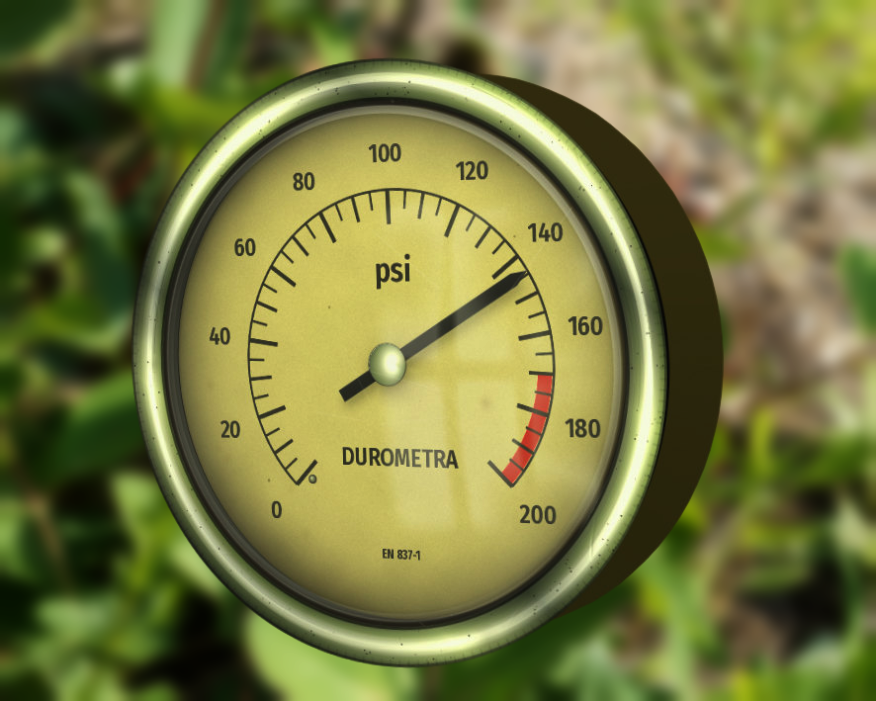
145
